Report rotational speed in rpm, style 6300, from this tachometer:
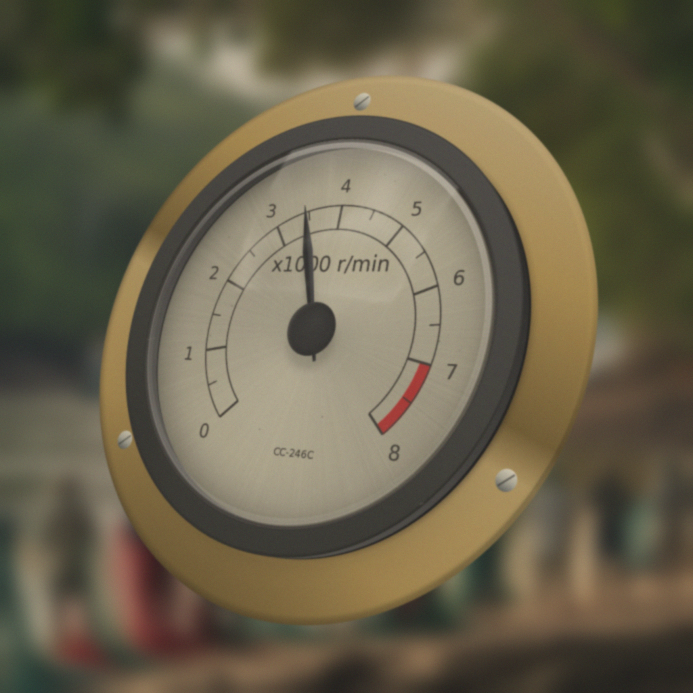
3500
